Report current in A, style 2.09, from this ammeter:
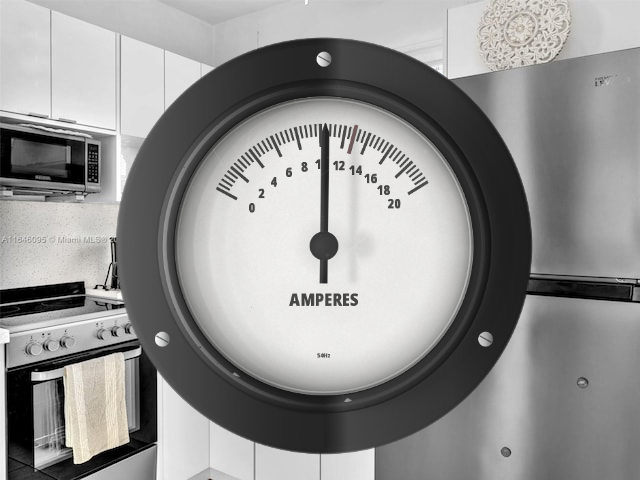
10.4
